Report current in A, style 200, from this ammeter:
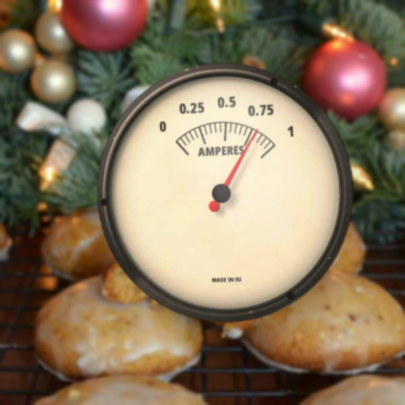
0.8
